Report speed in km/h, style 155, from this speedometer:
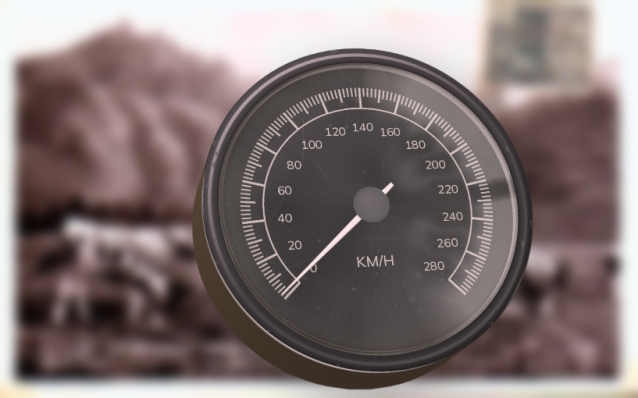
2
